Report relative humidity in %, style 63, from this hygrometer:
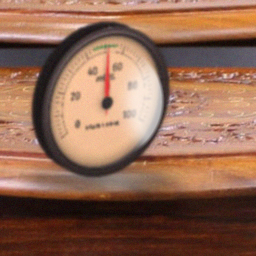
50
